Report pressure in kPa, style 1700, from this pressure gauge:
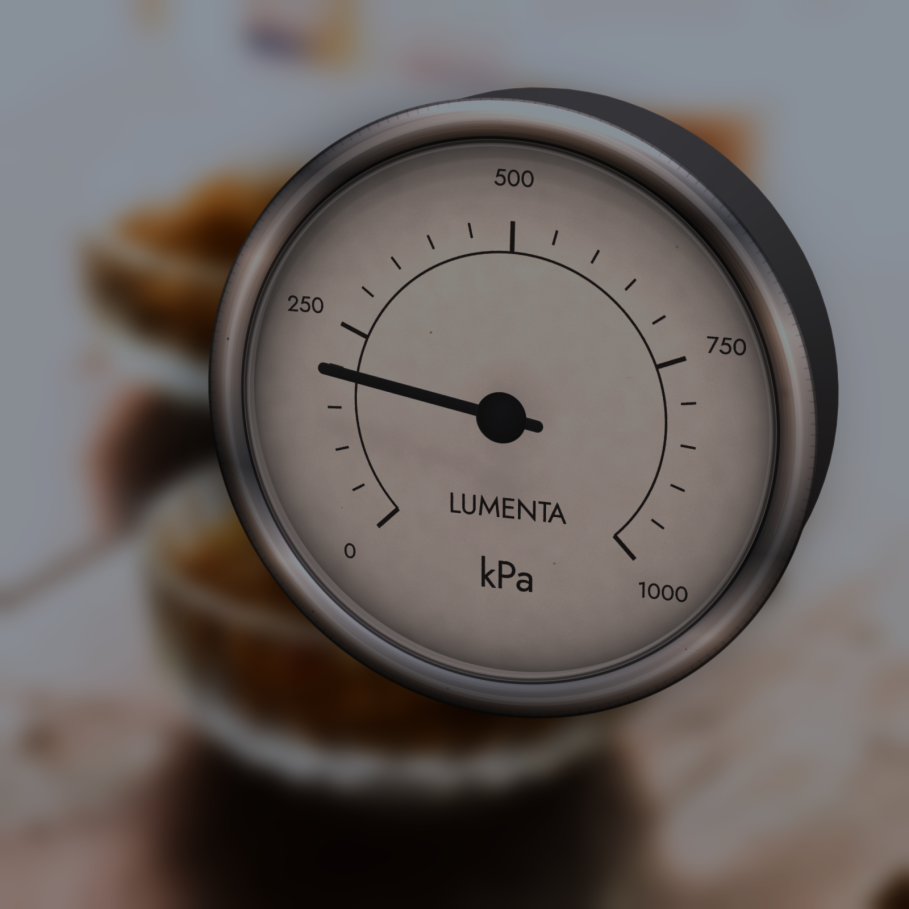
200
